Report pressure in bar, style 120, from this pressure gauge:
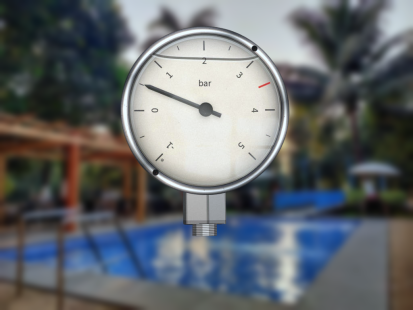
0.5
